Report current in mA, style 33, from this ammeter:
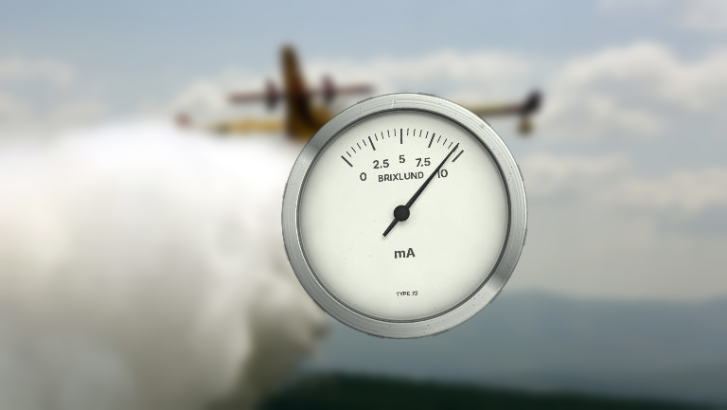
9.5
